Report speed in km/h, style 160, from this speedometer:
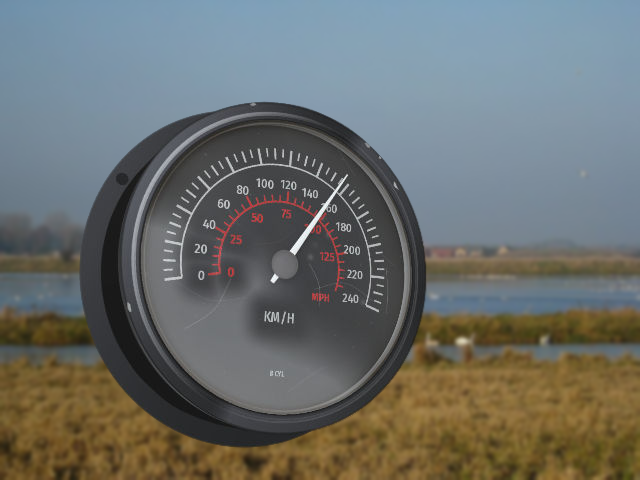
155
